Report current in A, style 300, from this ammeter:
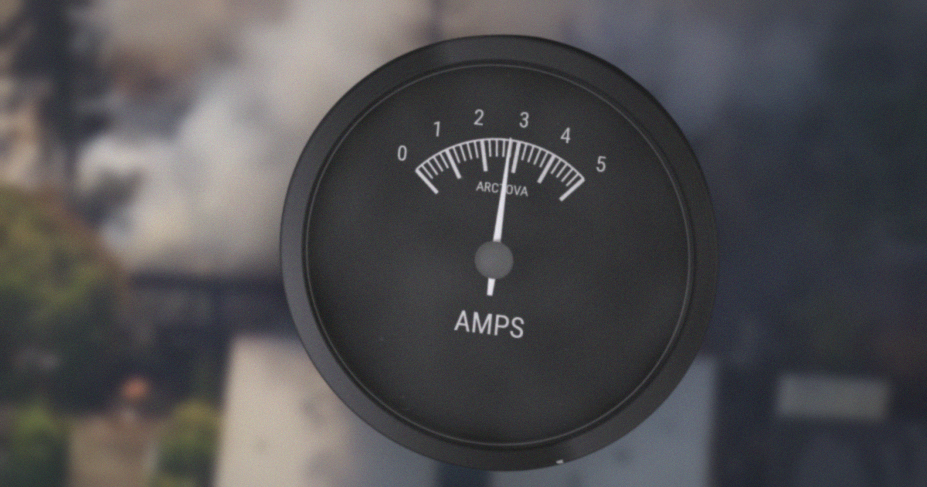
2.8
